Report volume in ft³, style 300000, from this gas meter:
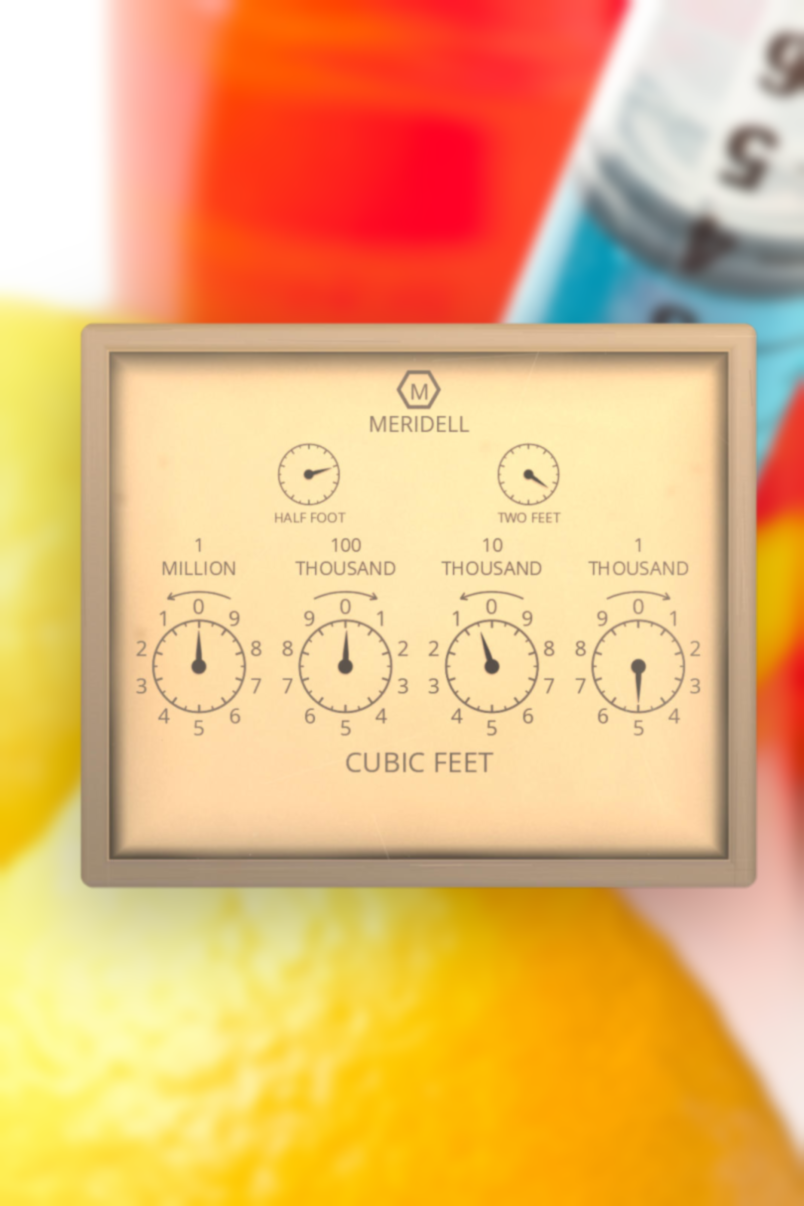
500
